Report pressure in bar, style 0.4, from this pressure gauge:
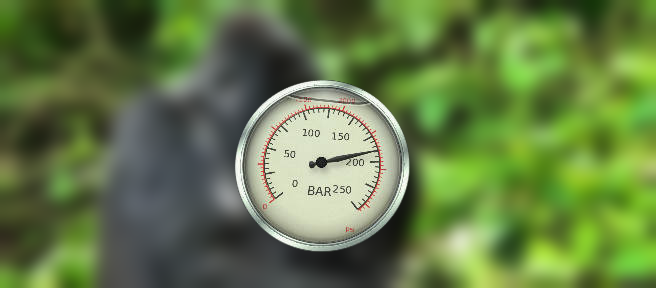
190
